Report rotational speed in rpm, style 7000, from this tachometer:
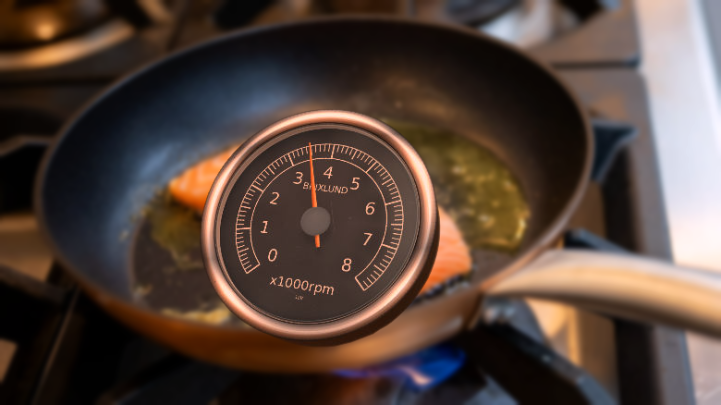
3500
